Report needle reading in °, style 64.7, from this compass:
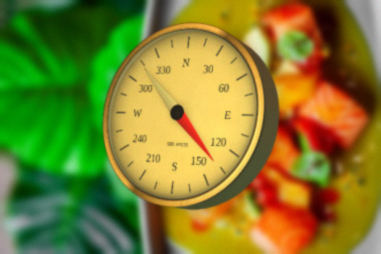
135
